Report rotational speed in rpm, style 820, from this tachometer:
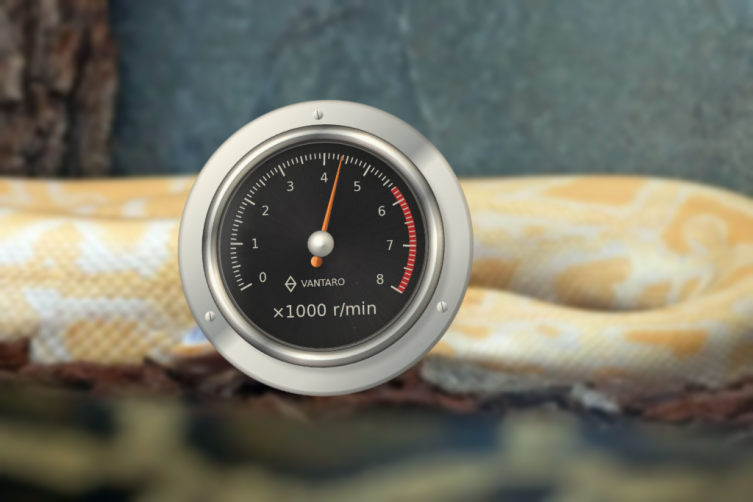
4400
